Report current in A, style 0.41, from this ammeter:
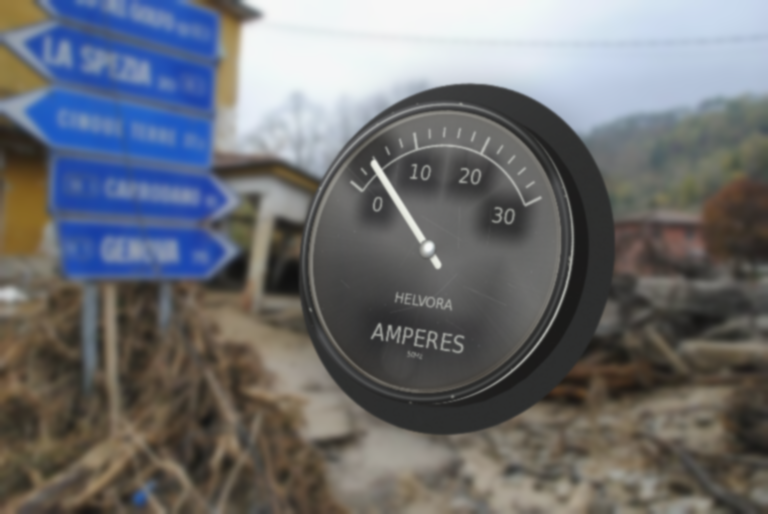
4
